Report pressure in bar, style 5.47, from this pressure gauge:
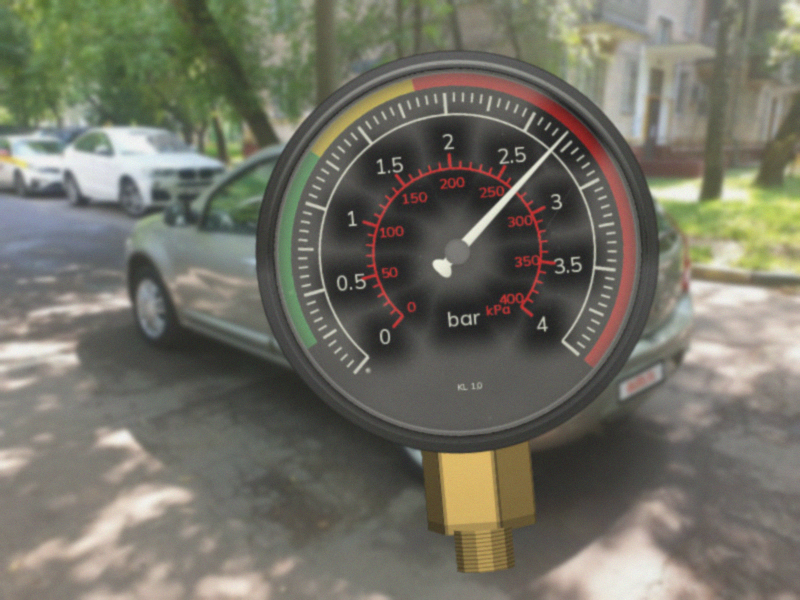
2.7
